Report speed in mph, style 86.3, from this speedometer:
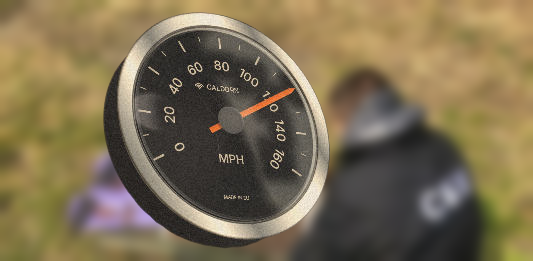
120
